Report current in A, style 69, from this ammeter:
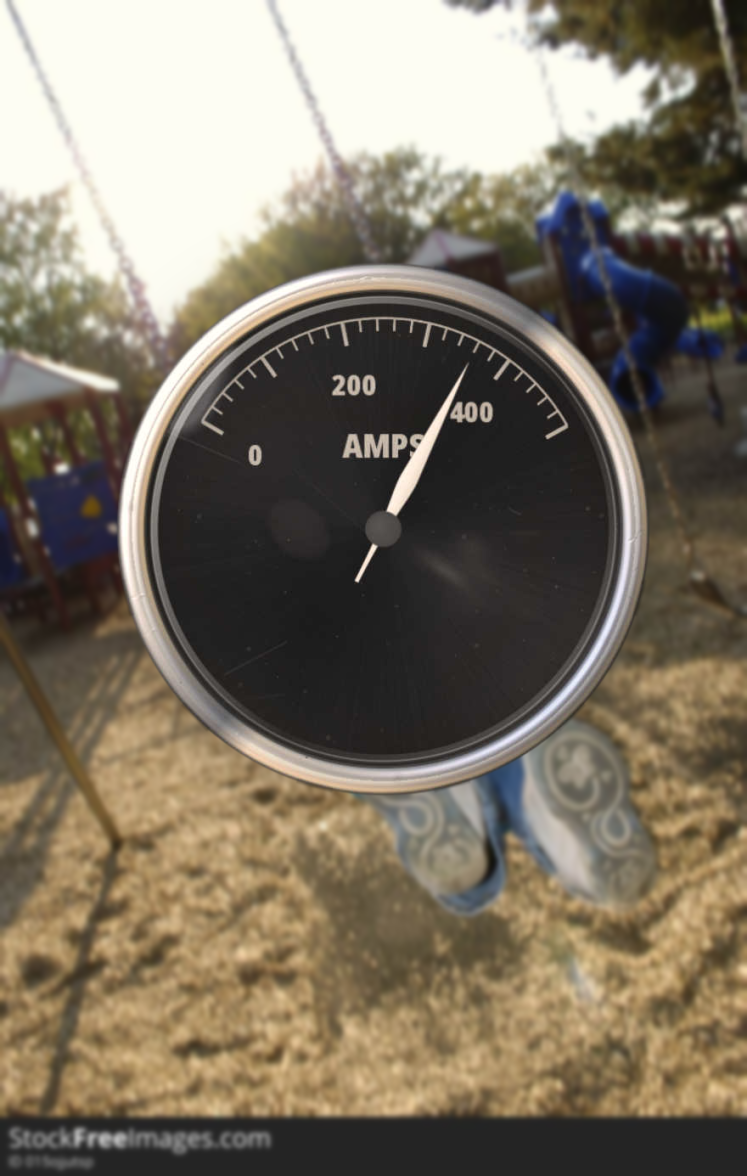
360
